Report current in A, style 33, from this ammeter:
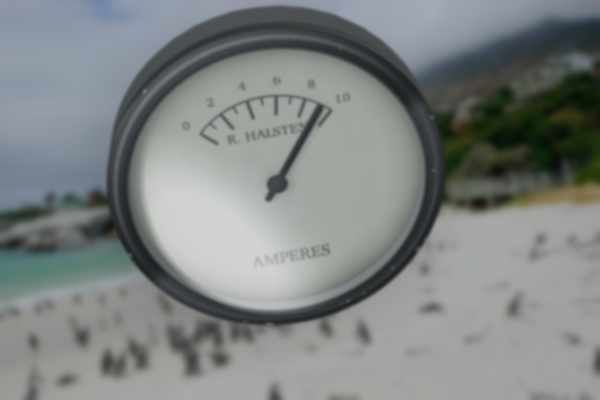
9
